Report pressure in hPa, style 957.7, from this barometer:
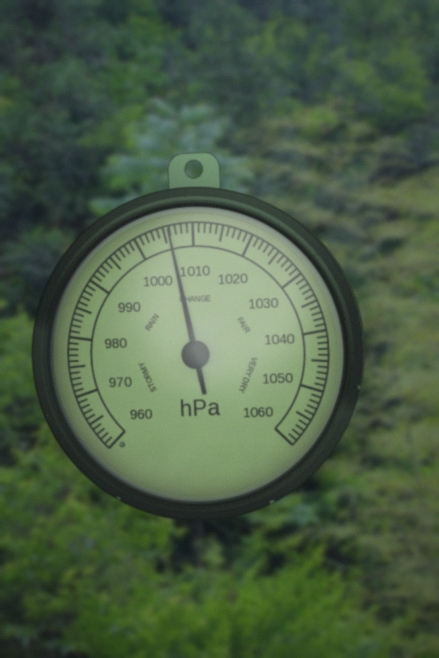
1006
